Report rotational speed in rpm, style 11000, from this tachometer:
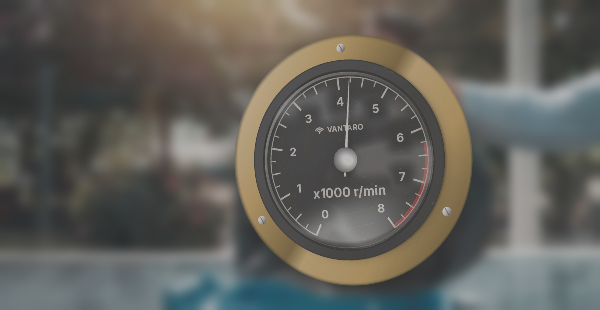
4250
